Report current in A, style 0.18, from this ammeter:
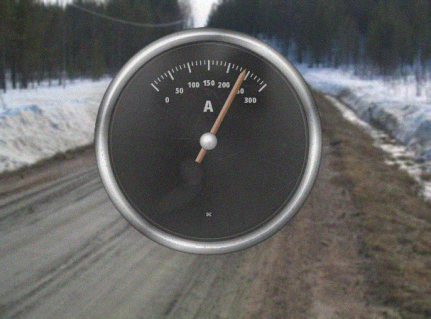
240
